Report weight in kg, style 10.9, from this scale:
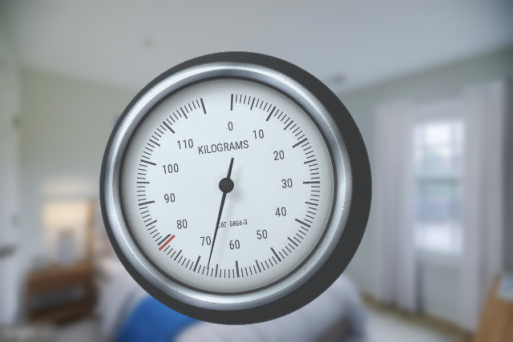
67
